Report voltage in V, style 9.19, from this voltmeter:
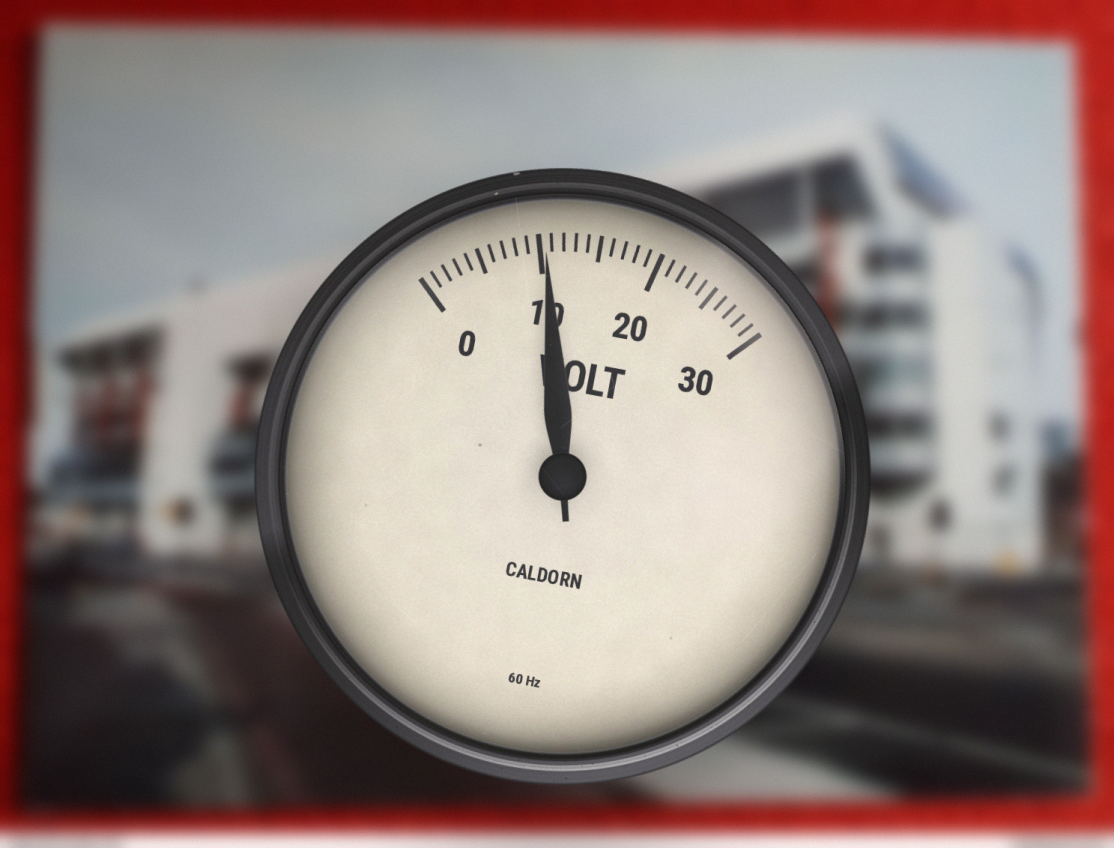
10.5
